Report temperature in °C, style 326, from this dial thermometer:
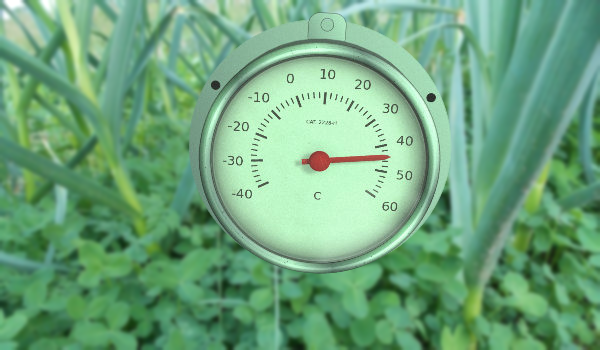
44
